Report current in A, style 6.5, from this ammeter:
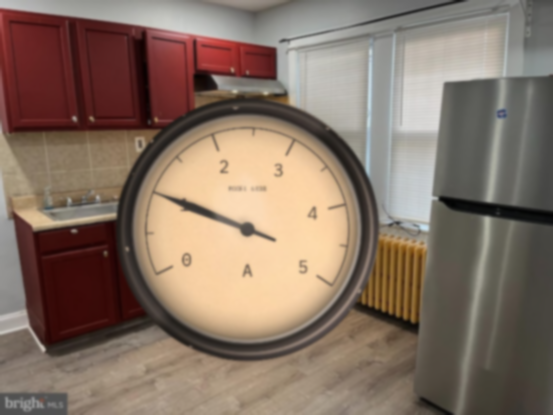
1
